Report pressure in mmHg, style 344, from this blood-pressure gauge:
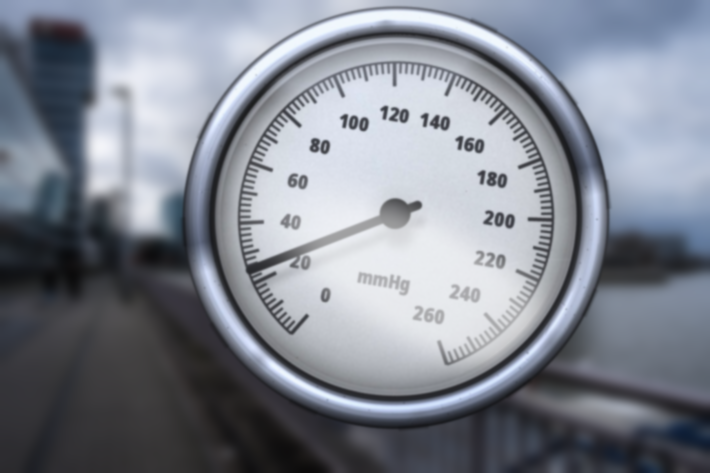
24
